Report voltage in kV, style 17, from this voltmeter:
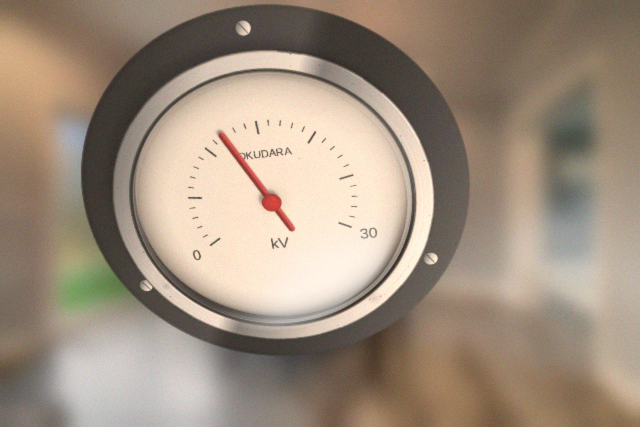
12
